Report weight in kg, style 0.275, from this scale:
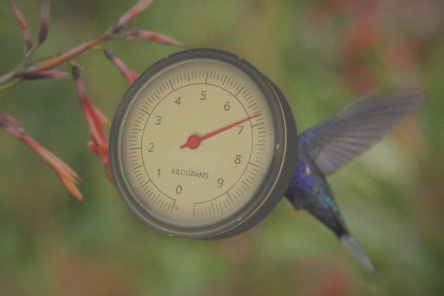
6.8
